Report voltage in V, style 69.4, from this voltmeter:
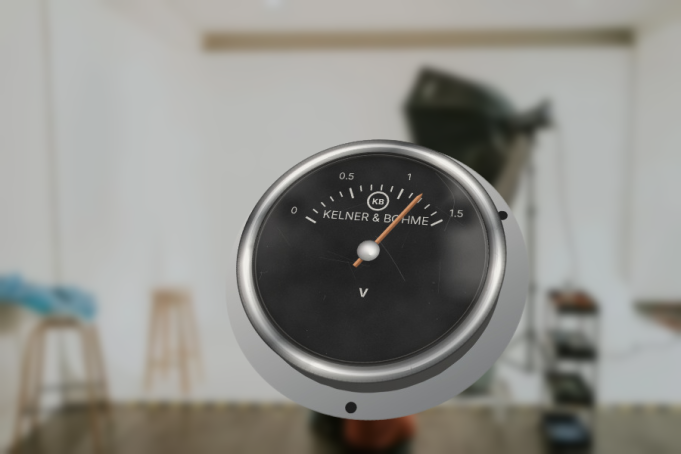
1.2
